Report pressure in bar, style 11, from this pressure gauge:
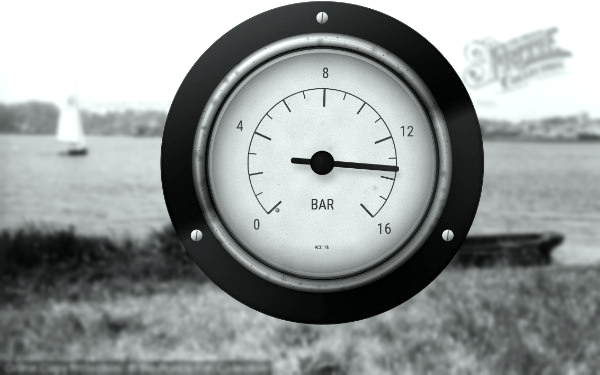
13.5
